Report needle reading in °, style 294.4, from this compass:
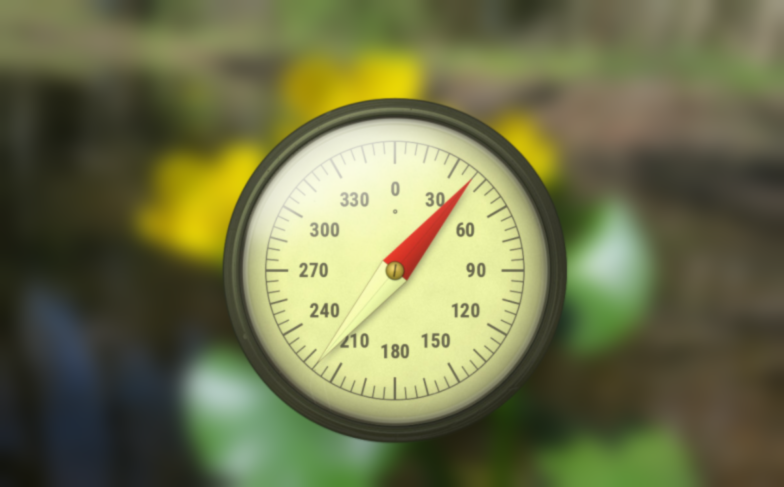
40
